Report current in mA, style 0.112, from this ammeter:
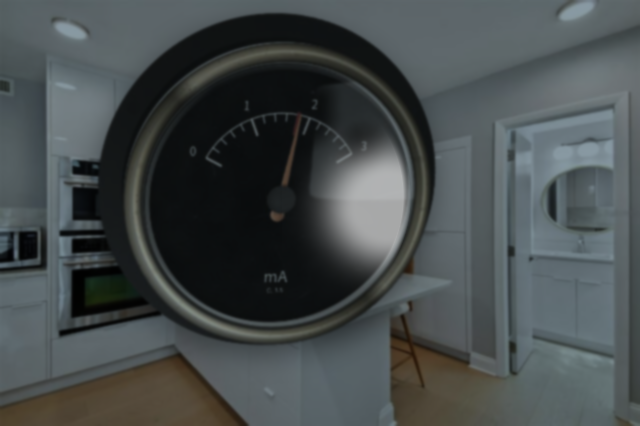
1.8
